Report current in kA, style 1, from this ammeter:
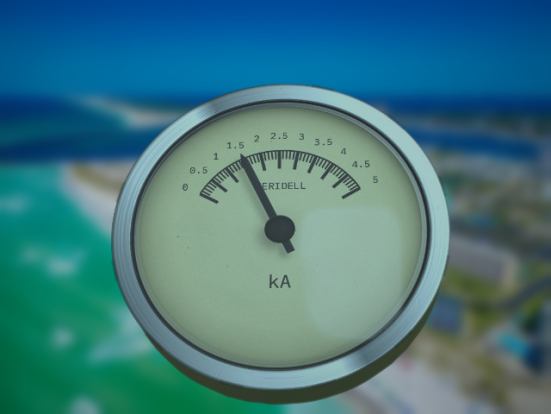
1.5
